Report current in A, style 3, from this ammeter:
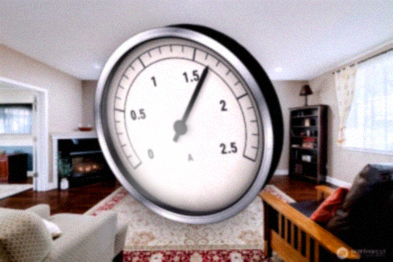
1.65
